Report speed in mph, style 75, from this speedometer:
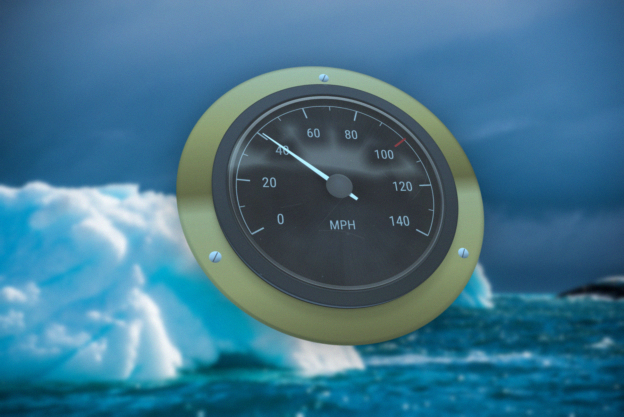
40
